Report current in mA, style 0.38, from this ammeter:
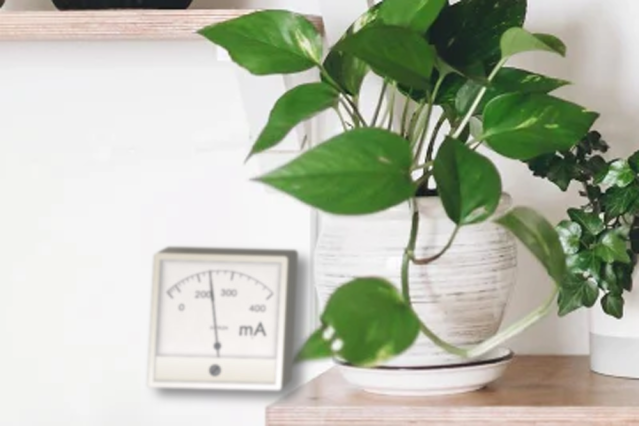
240
